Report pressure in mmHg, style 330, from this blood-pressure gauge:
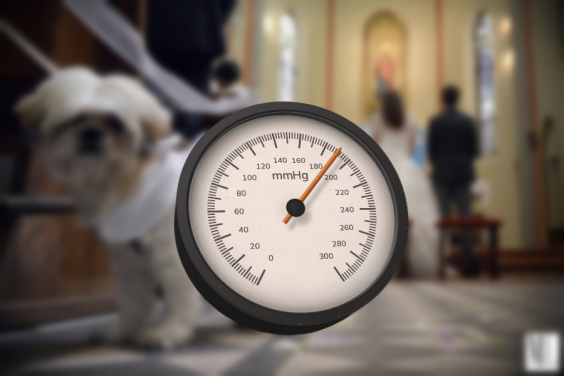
190
